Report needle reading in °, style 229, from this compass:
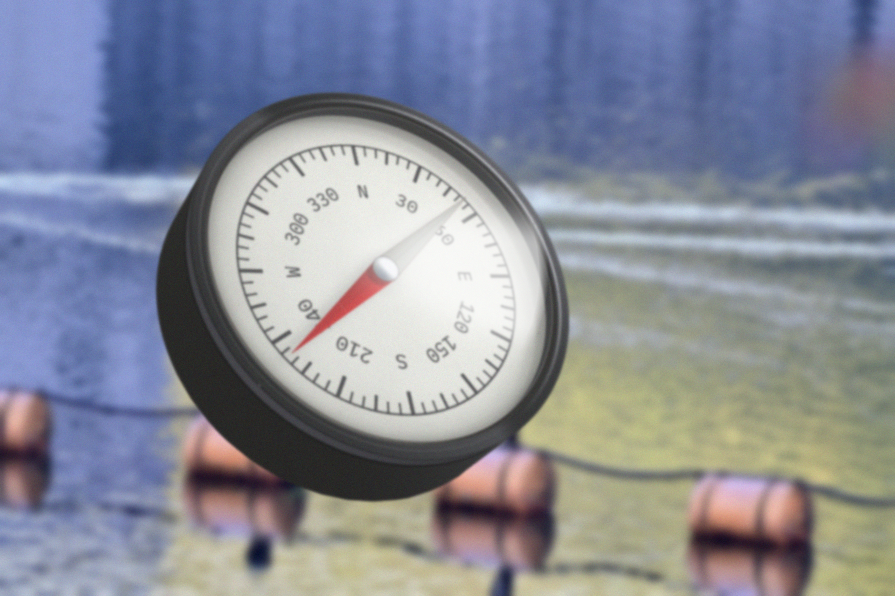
232.5
